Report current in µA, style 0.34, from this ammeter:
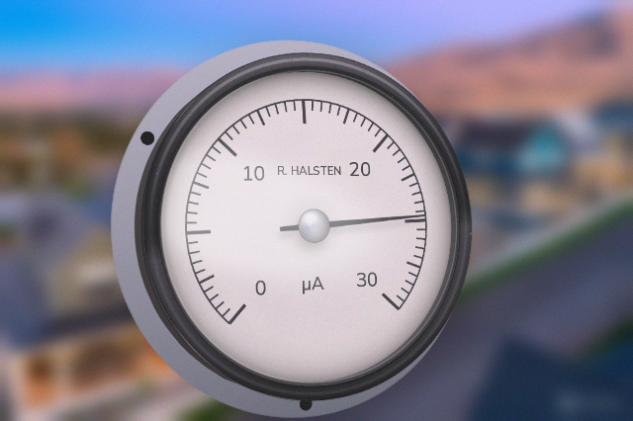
24.75
